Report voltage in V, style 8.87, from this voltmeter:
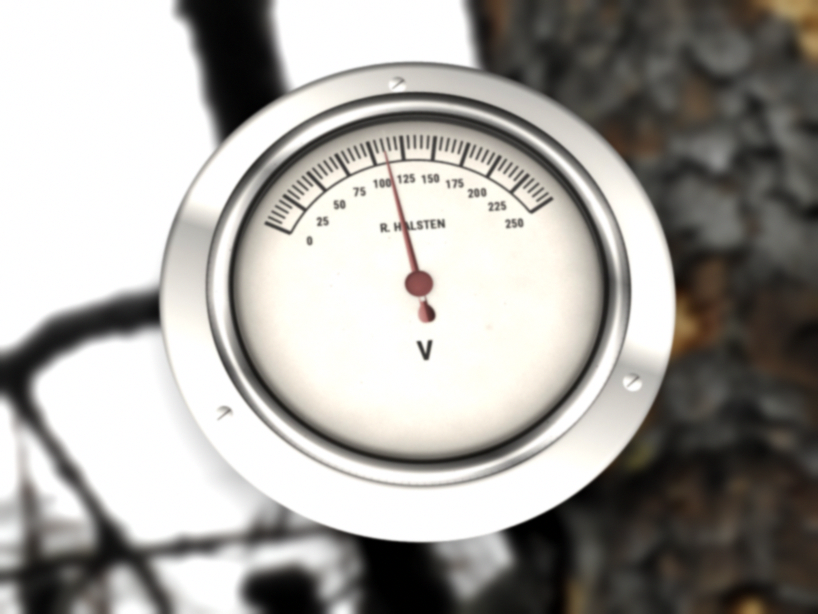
110
